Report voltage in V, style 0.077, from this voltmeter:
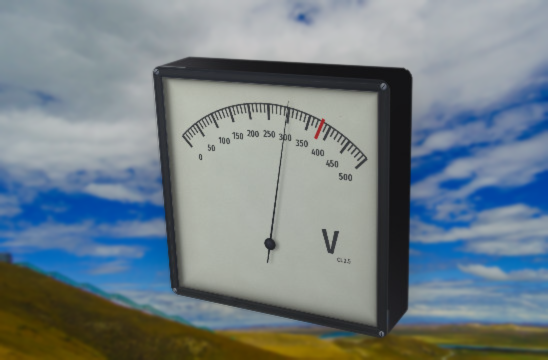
300
